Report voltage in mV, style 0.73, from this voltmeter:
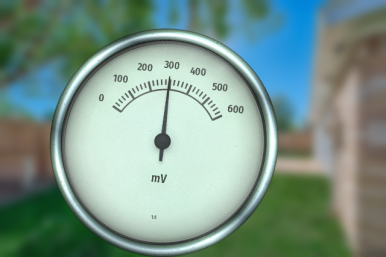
300
